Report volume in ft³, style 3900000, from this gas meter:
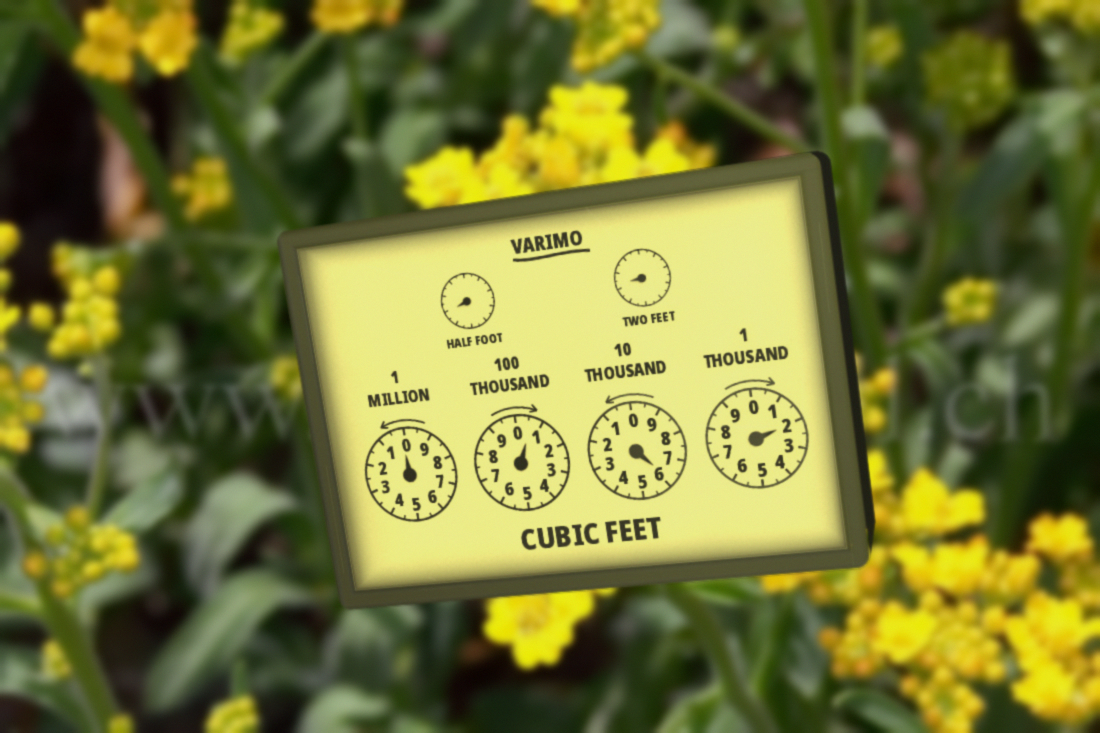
6200
